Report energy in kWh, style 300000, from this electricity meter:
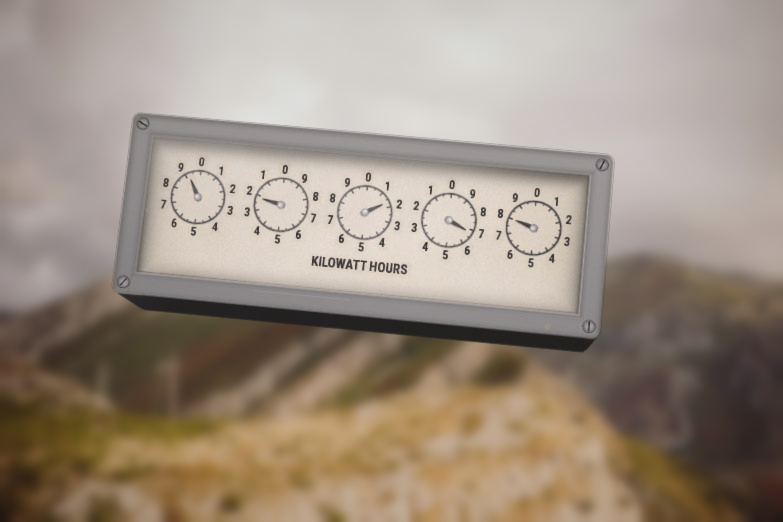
92168
